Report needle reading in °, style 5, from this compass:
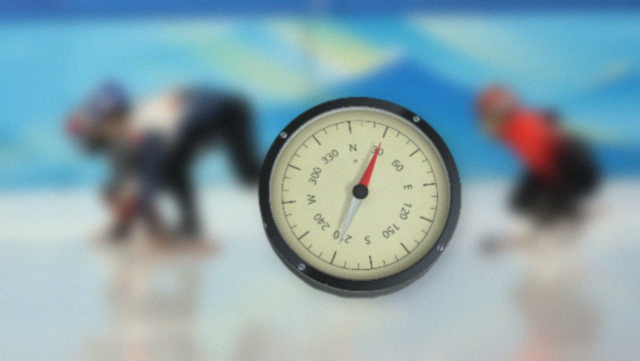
30
